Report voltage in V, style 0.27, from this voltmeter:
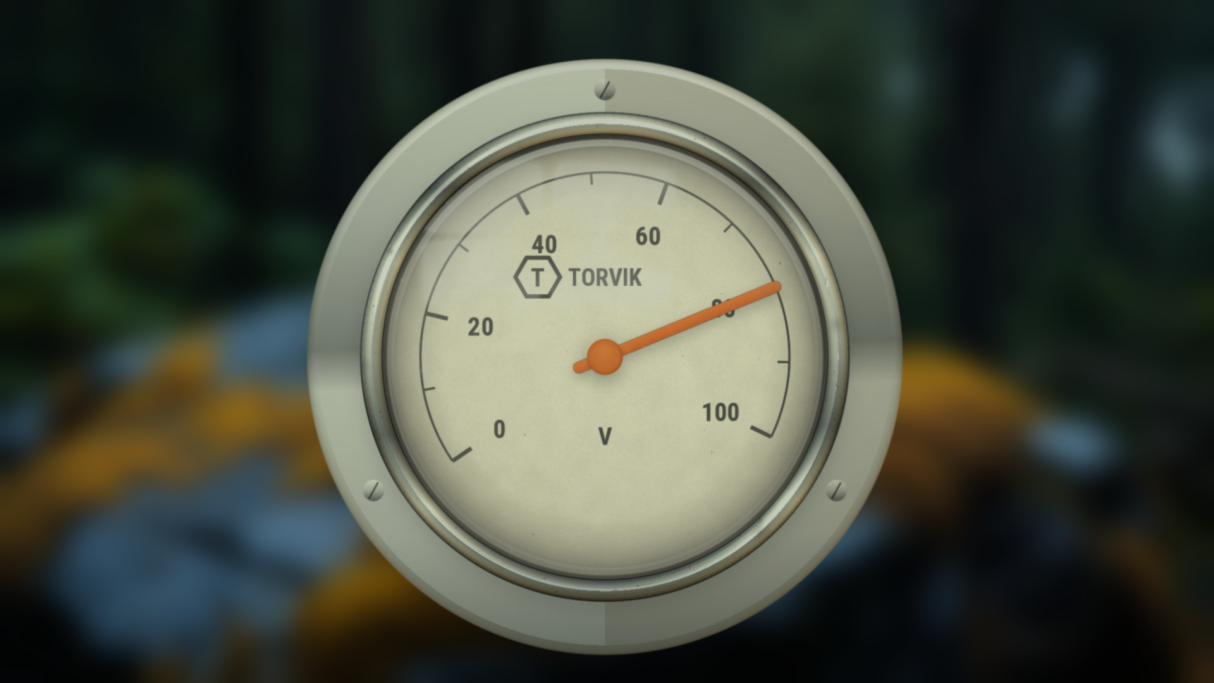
80
